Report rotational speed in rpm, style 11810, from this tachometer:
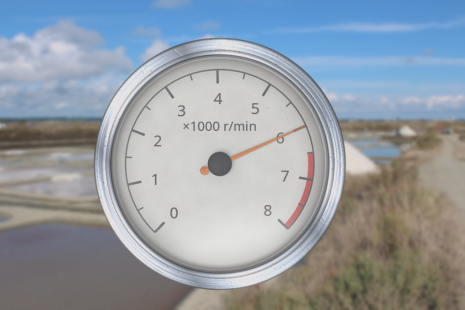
6000
